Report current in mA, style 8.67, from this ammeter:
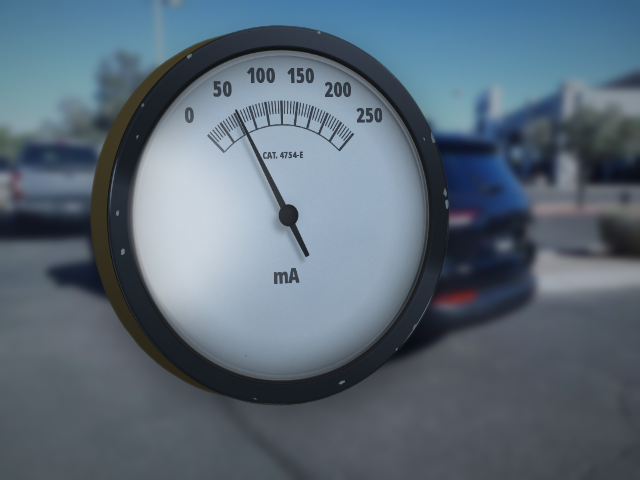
50
